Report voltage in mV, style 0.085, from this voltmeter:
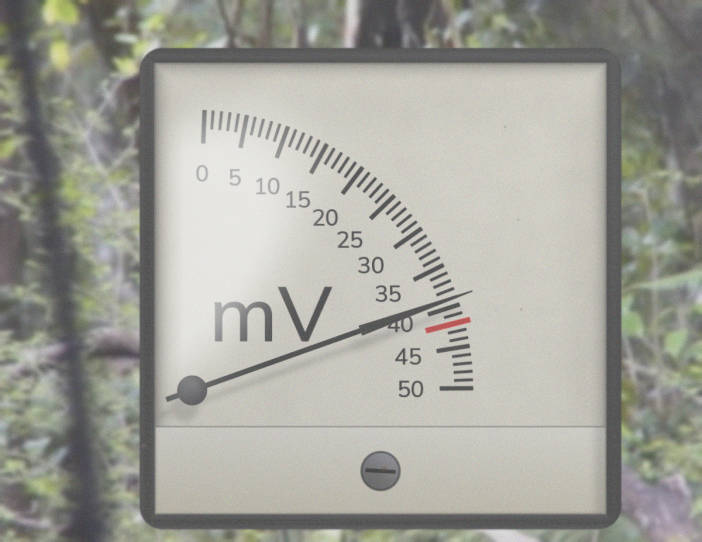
39
